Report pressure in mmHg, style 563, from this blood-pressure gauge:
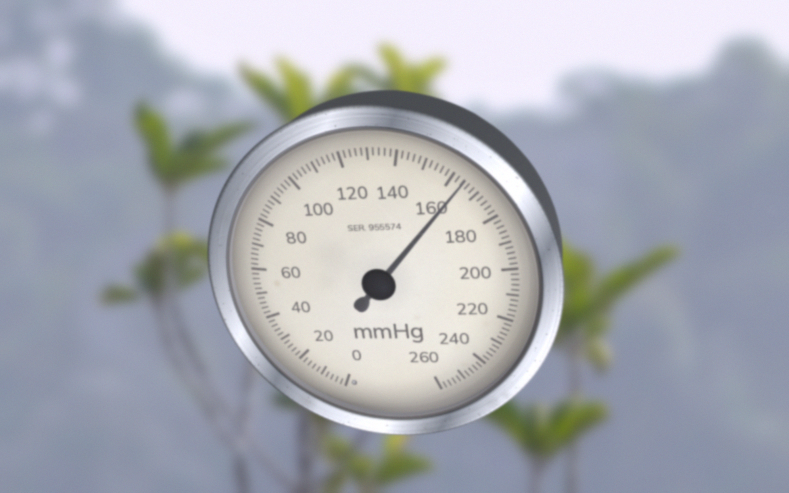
164
